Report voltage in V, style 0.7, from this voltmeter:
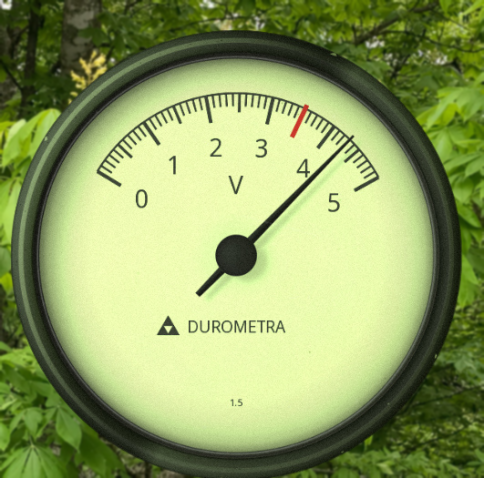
4.3
